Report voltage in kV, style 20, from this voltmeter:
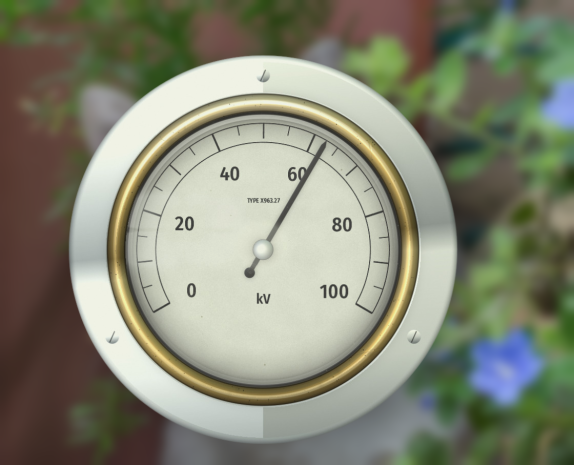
62.5
